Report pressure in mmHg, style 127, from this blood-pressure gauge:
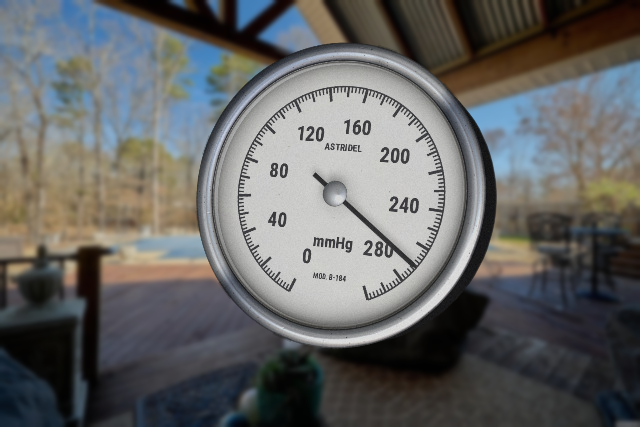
270
